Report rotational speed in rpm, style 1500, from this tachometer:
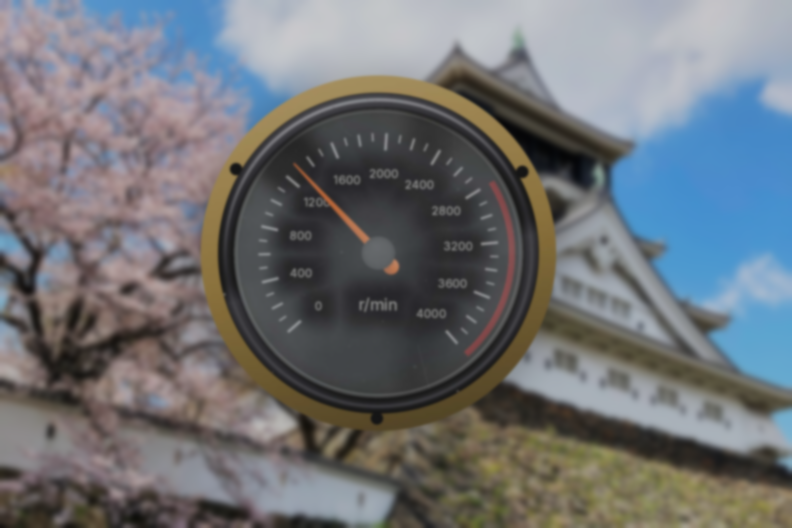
1300
